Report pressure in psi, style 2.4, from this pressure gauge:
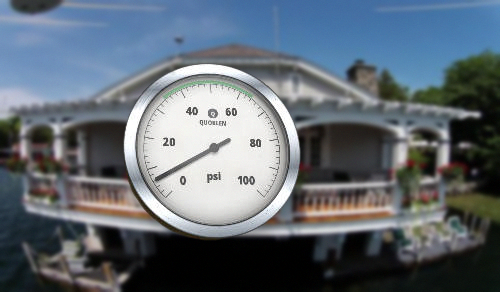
6
